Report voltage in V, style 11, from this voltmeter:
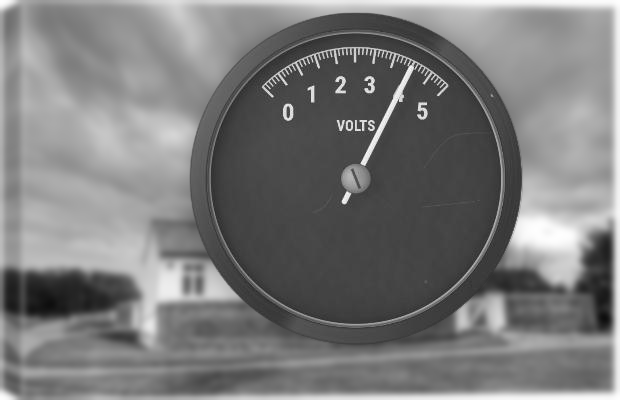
4
